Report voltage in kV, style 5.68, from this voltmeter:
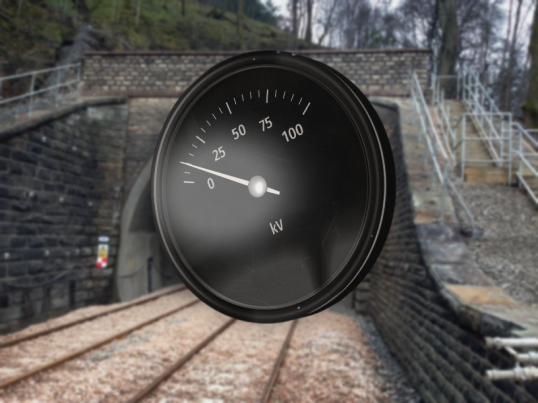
10
